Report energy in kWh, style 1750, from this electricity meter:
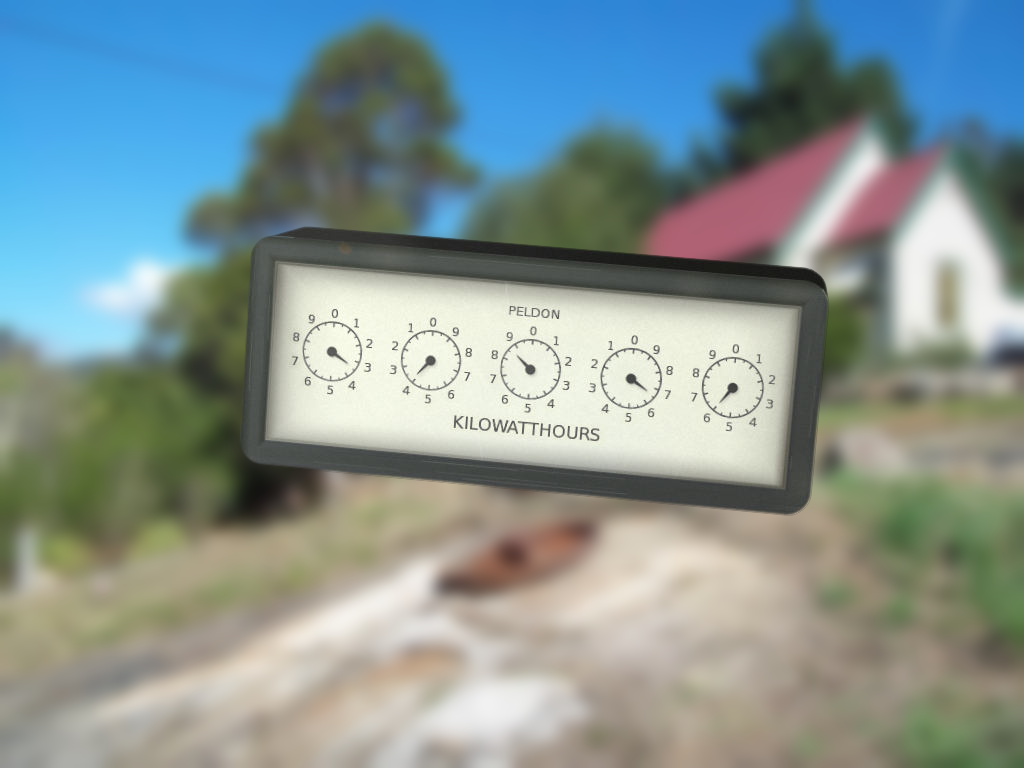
33866
